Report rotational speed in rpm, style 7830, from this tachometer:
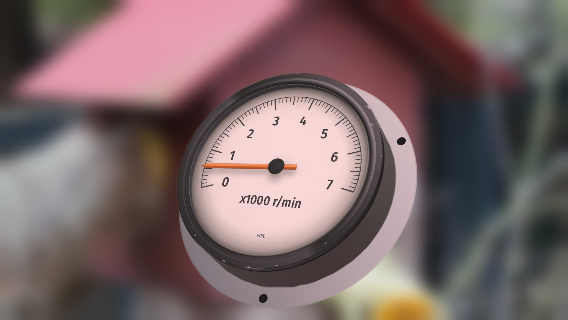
500
